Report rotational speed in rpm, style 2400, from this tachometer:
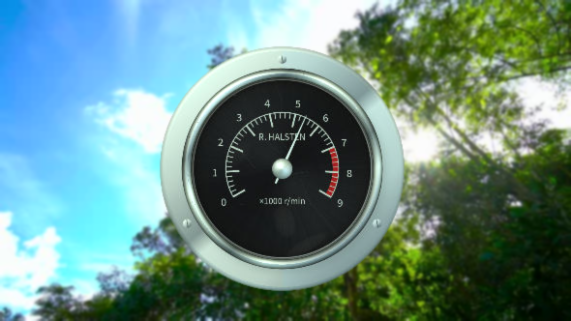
5400
